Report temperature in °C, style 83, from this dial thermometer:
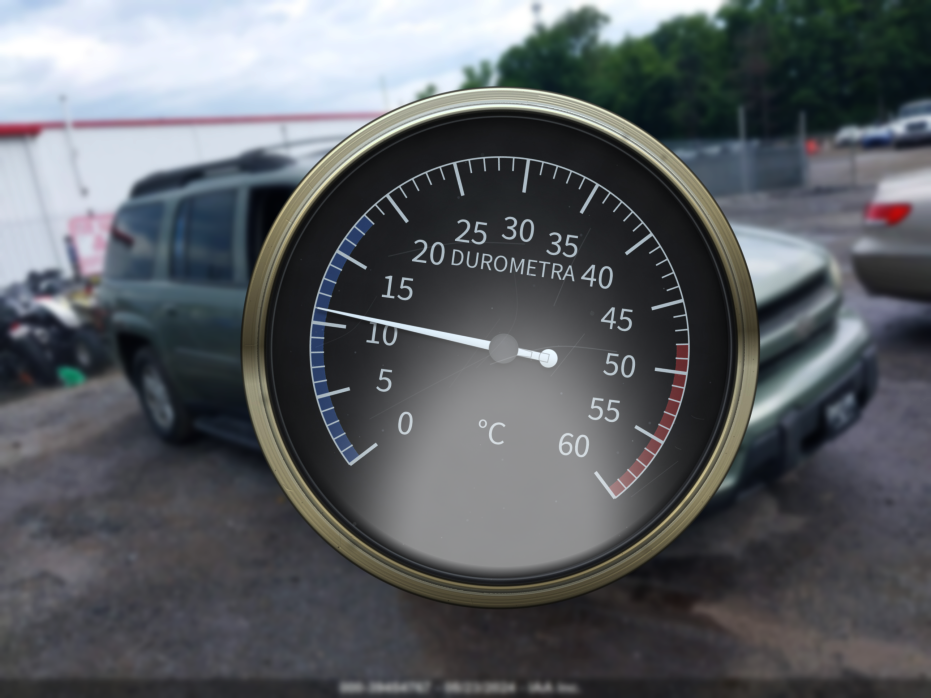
11
